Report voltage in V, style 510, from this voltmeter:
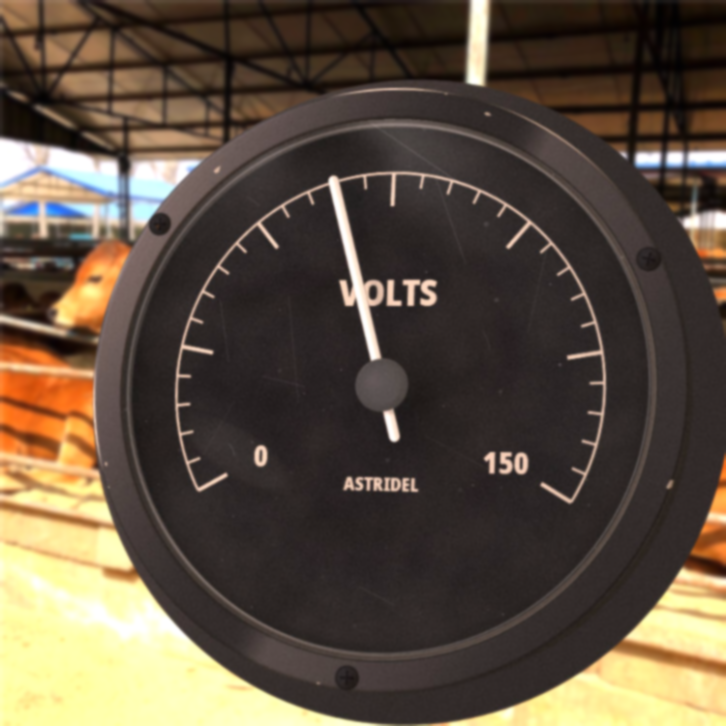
65
